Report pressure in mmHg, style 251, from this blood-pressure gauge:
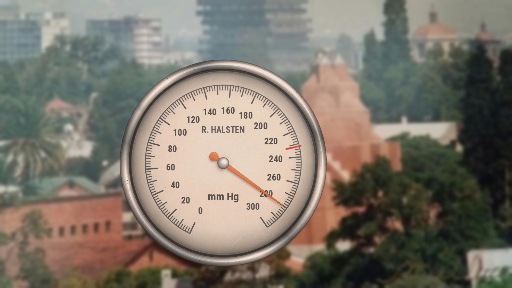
280
